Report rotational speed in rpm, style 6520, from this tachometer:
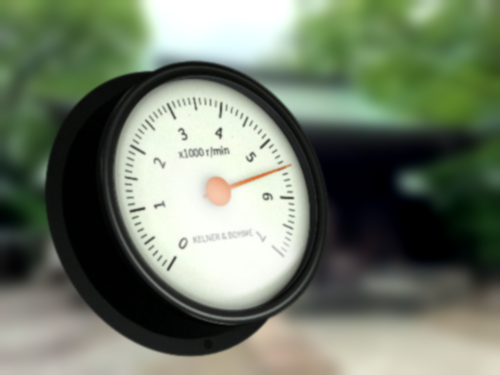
5500
